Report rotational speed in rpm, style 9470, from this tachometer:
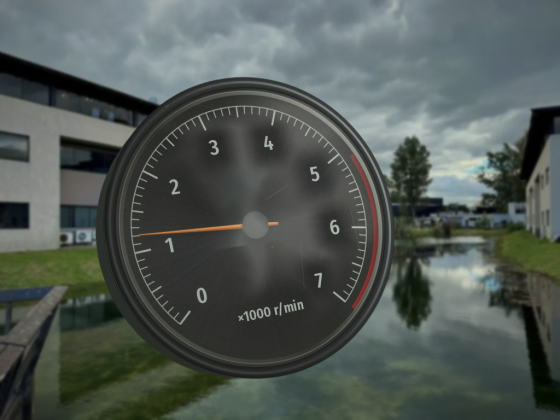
1200
